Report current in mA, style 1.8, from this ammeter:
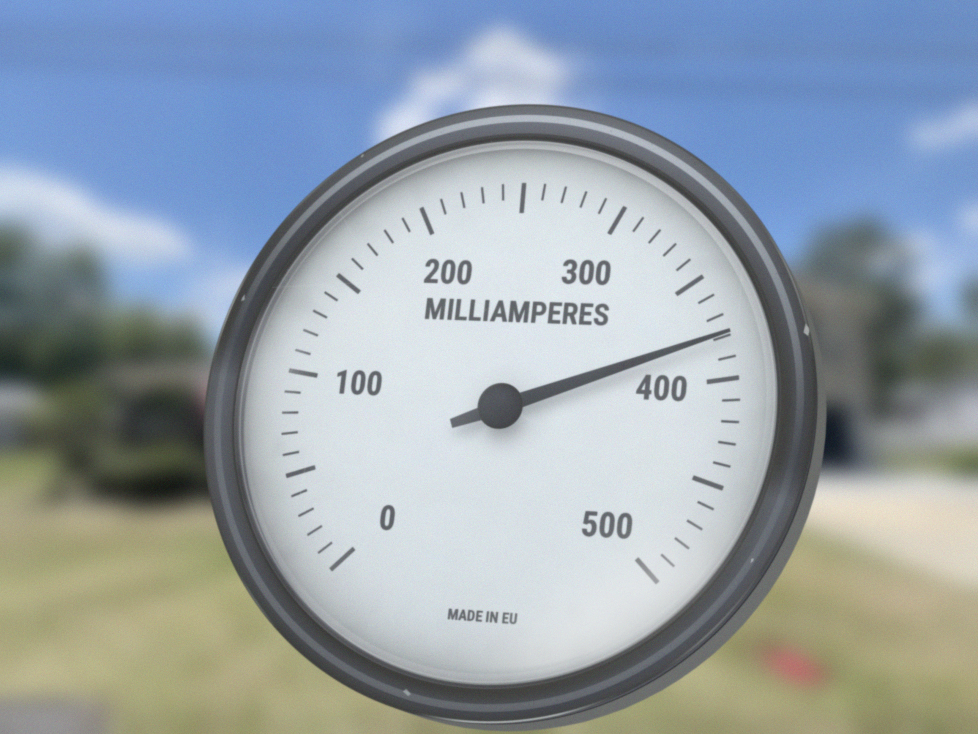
380
